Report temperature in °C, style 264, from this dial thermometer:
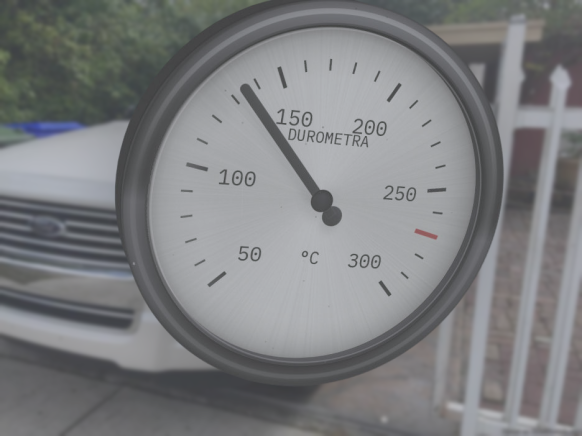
135
